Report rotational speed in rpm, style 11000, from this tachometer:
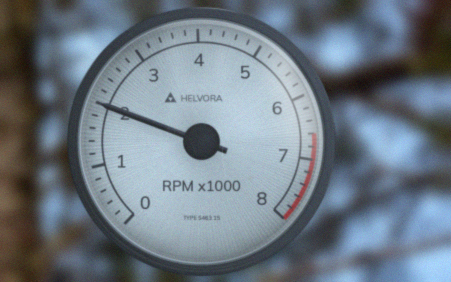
2000
